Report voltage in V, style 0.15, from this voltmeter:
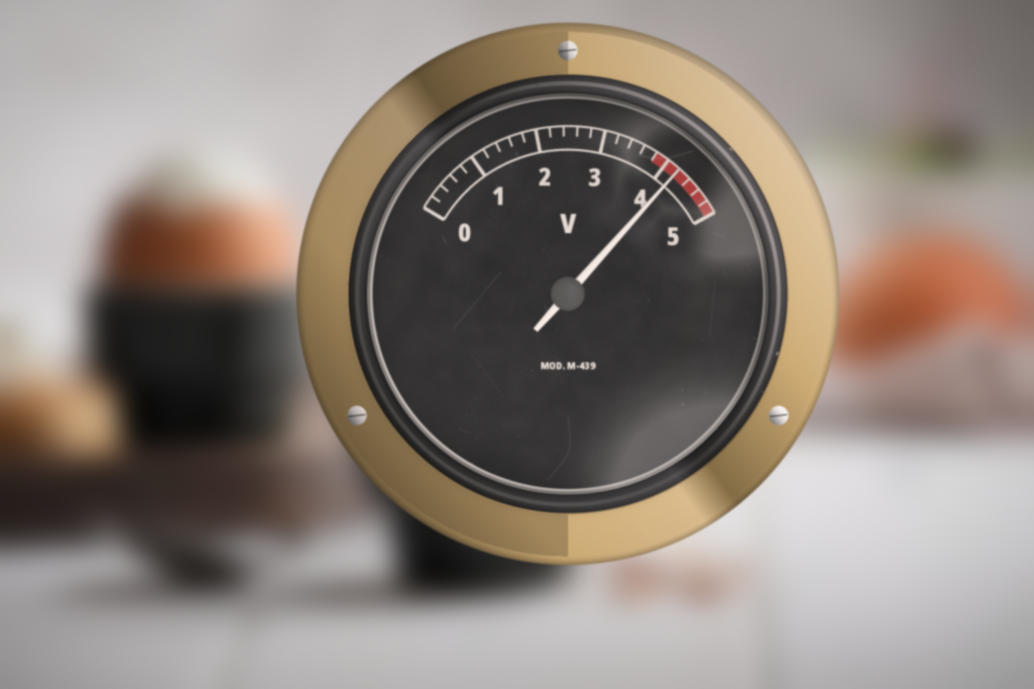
4.2
